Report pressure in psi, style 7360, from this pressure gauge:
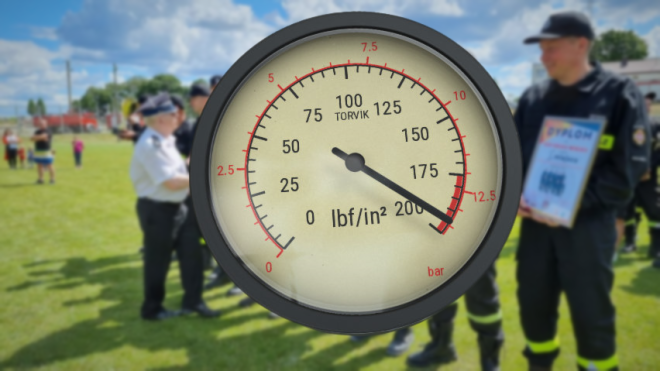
195
